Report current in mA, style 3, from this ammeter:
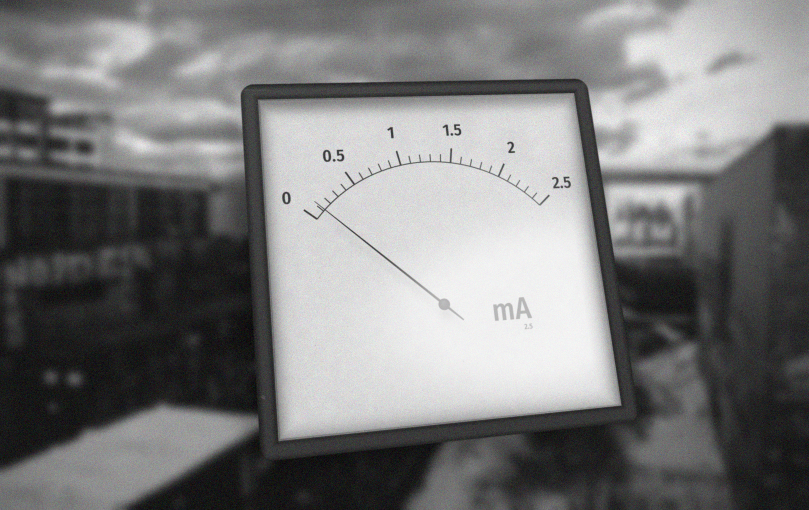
0.1
